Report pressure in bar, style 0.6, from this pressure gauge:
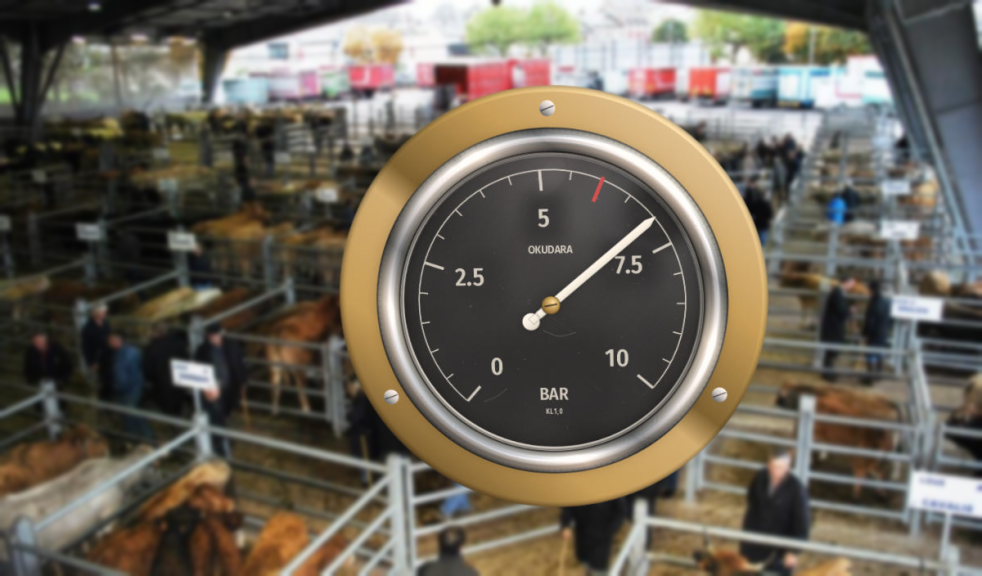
7
